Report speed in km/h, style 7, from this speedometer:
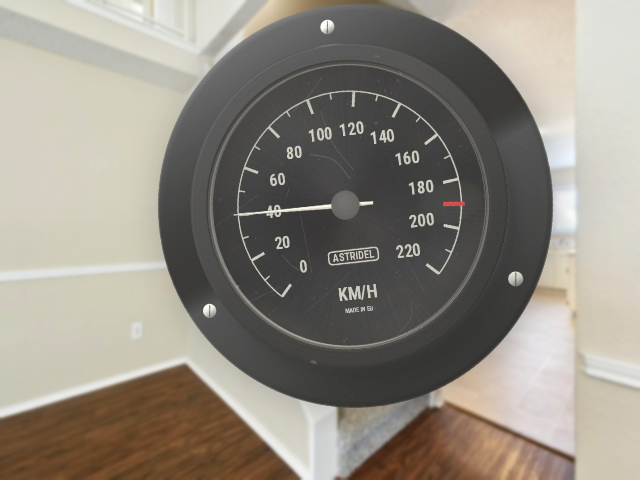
40
